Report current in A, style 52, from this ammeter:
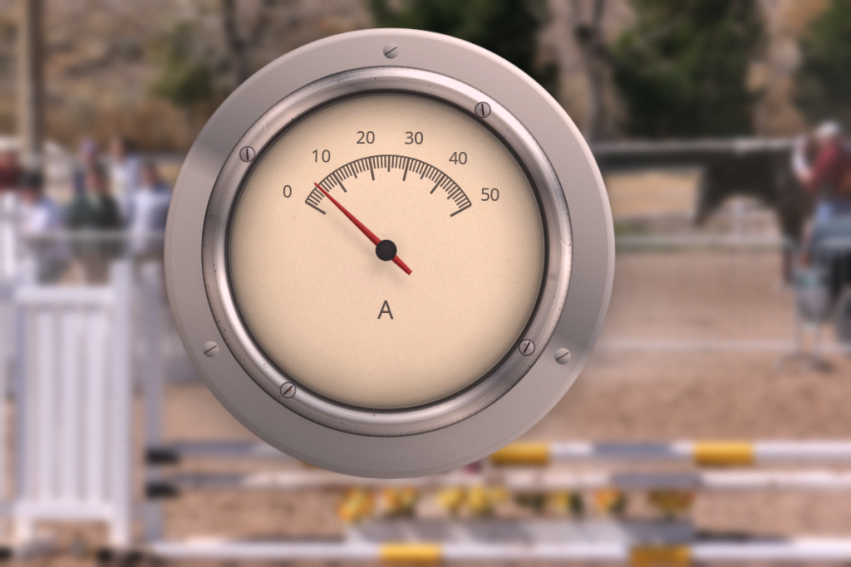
5
